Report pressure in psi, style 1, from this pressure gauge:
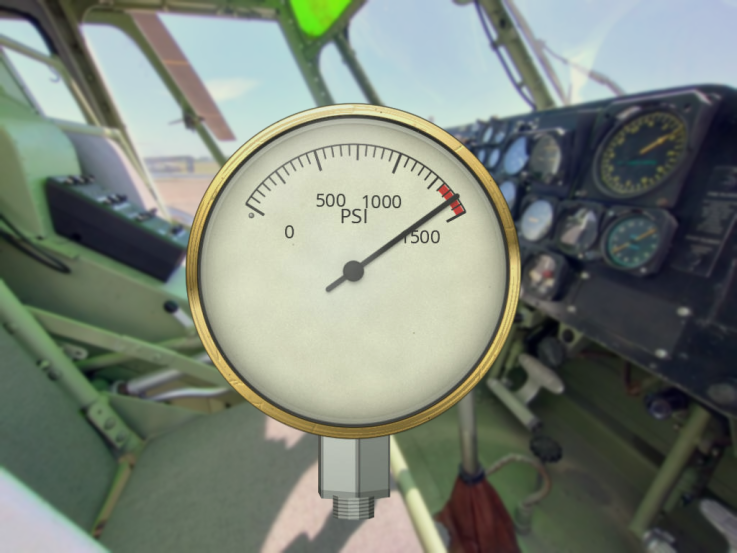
1400
